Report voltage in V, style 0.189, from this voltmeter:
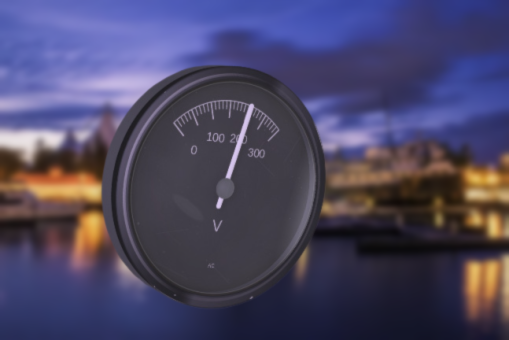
200
